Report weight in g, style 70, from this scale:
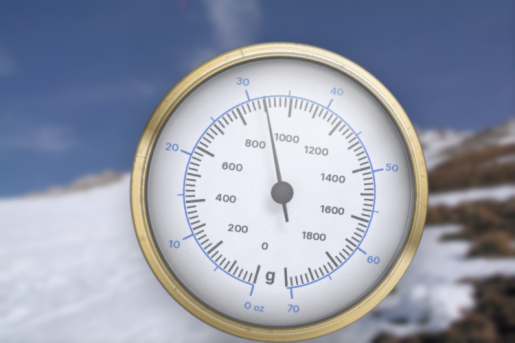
900
